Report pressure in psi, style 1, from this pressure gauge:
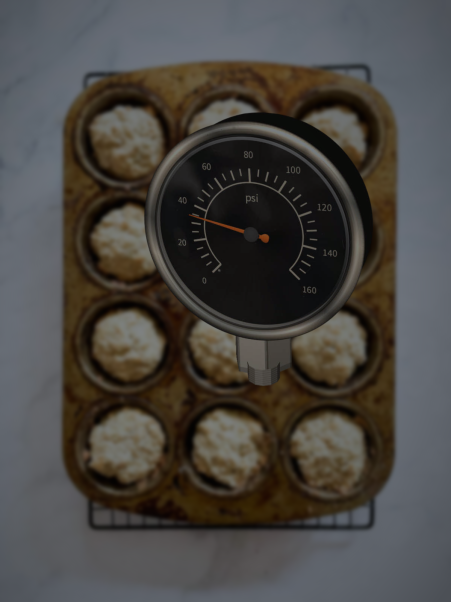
35
